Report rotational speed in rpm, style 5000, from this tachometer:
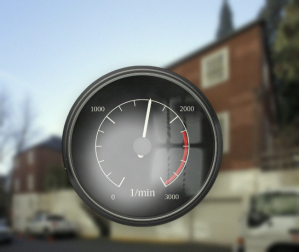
1600
